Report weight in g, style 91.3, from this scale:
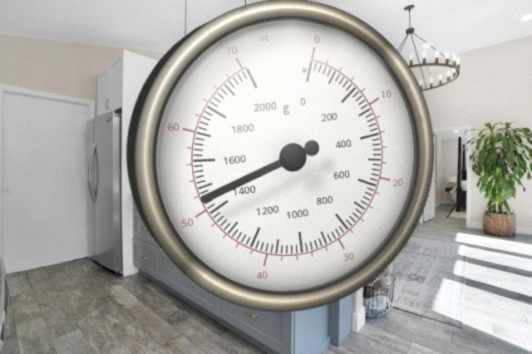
1460
